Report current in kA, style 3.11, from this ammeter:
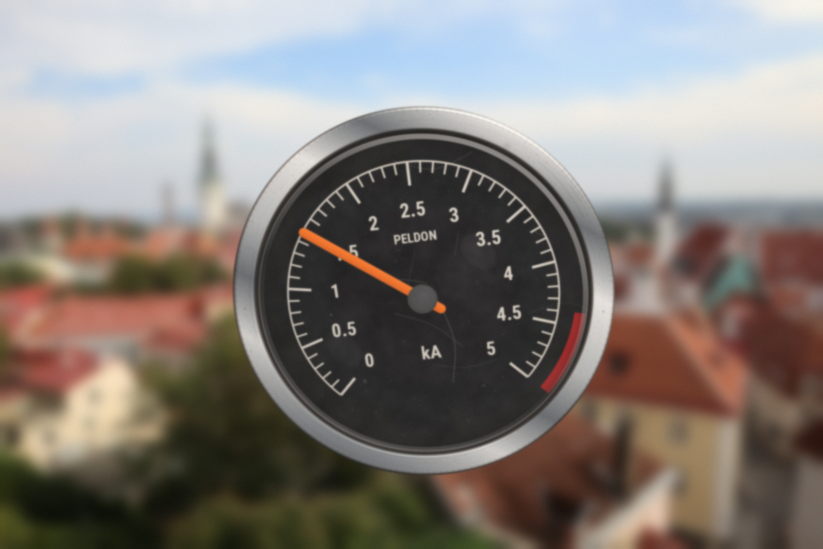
1.5
